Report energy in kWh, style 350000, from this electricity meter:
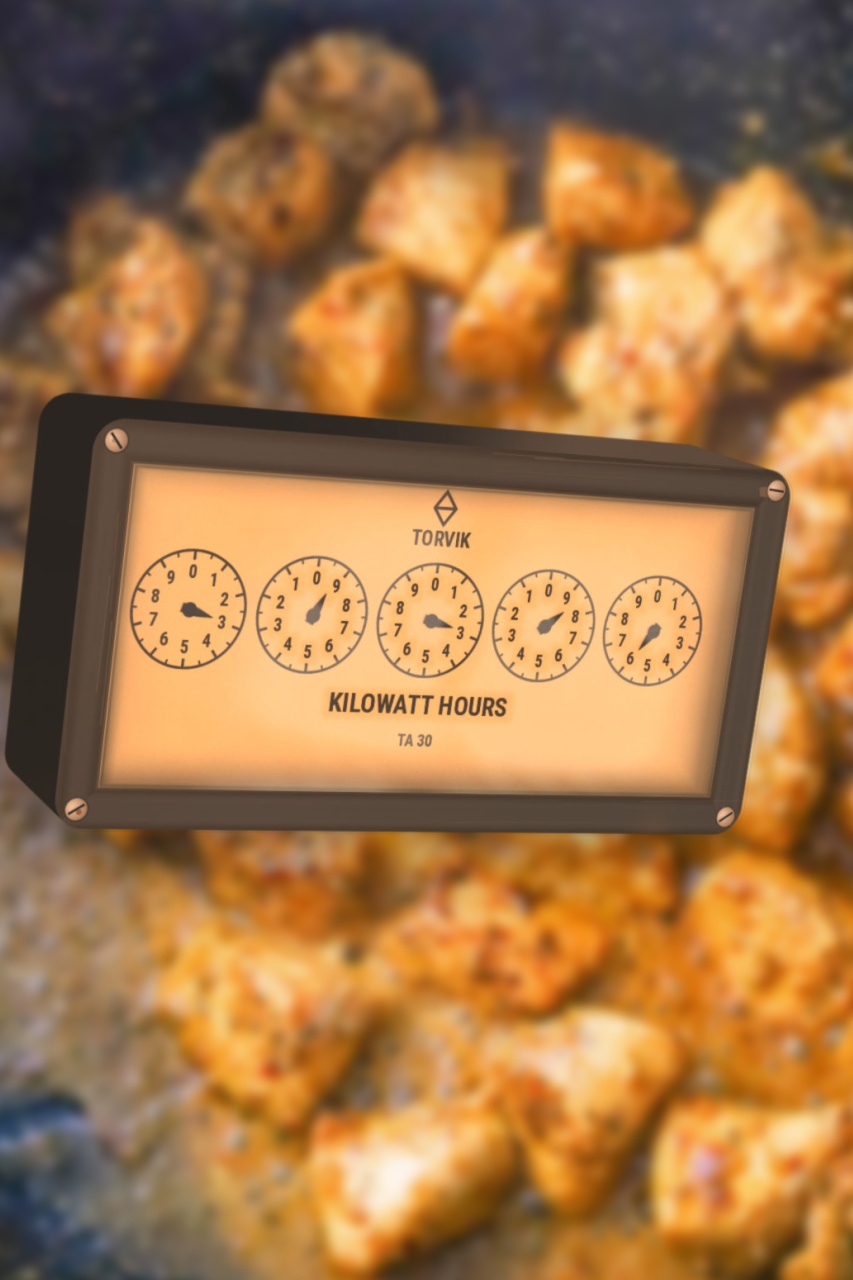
29286
